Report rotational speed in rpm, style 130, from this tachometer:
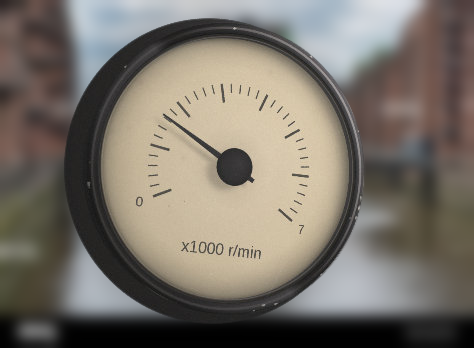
1600
